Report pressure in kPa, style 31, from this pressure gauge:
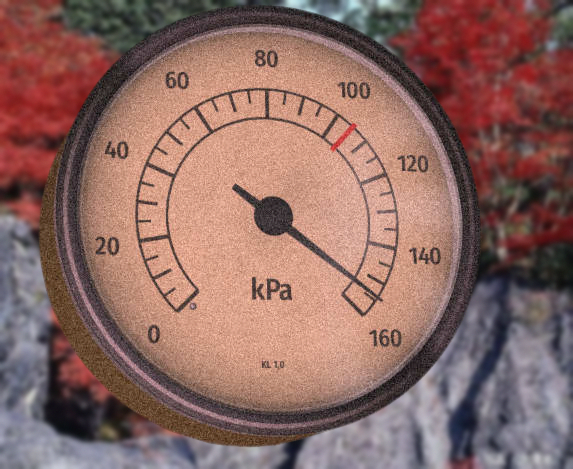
155
